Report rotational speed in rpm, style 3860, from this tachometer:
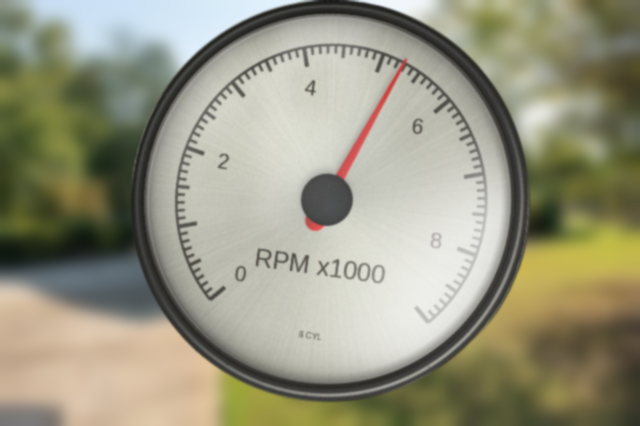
5300
